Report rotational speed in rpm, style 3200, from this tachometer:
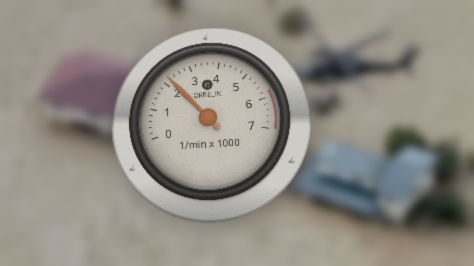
2200
